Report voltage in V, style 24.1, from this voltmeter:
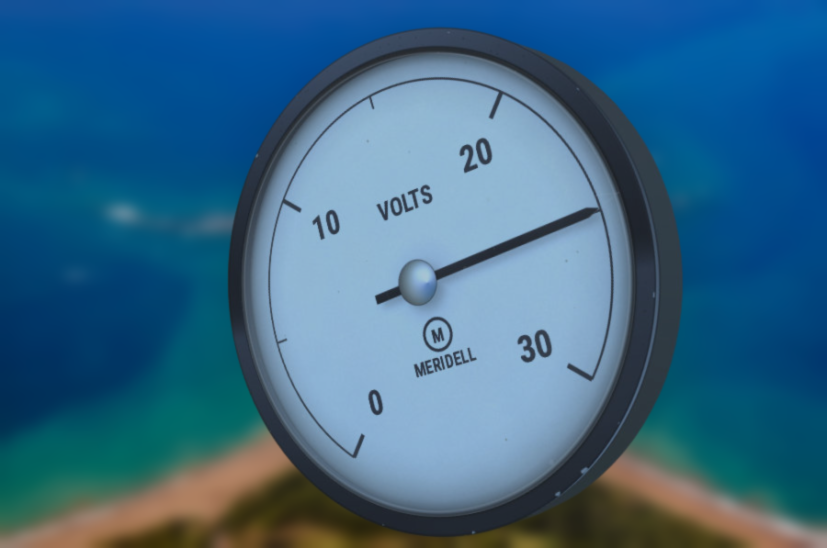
25
